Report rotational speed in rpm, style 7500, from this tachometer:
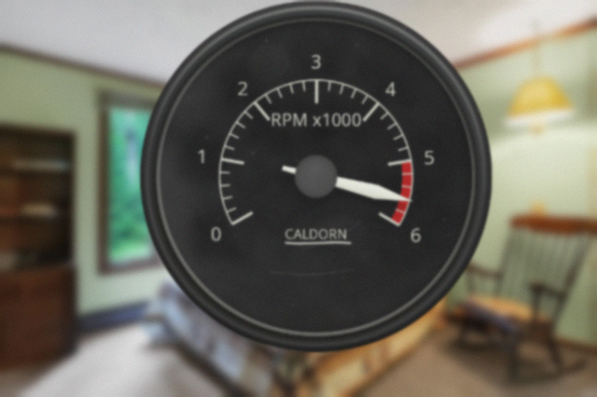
5600
